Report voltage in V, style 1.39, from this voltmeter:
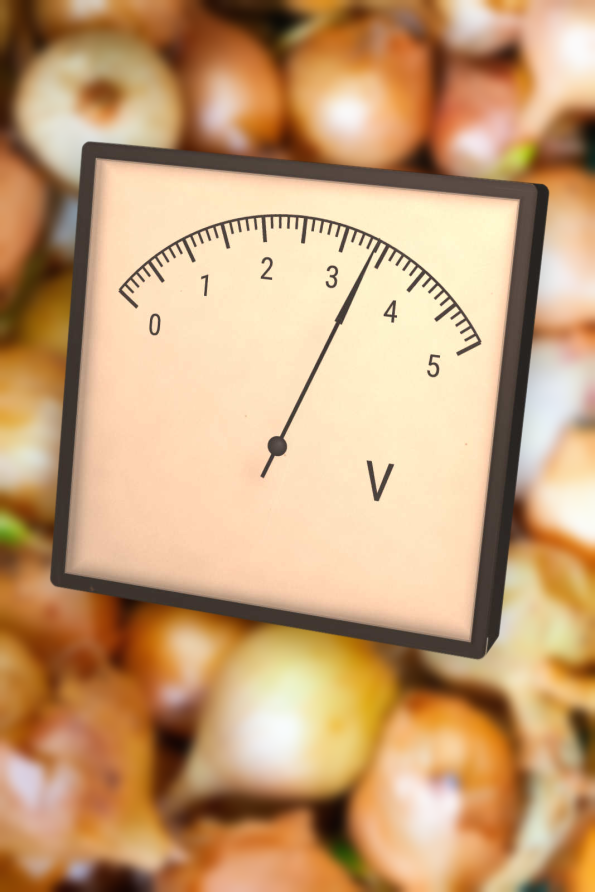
3.4
